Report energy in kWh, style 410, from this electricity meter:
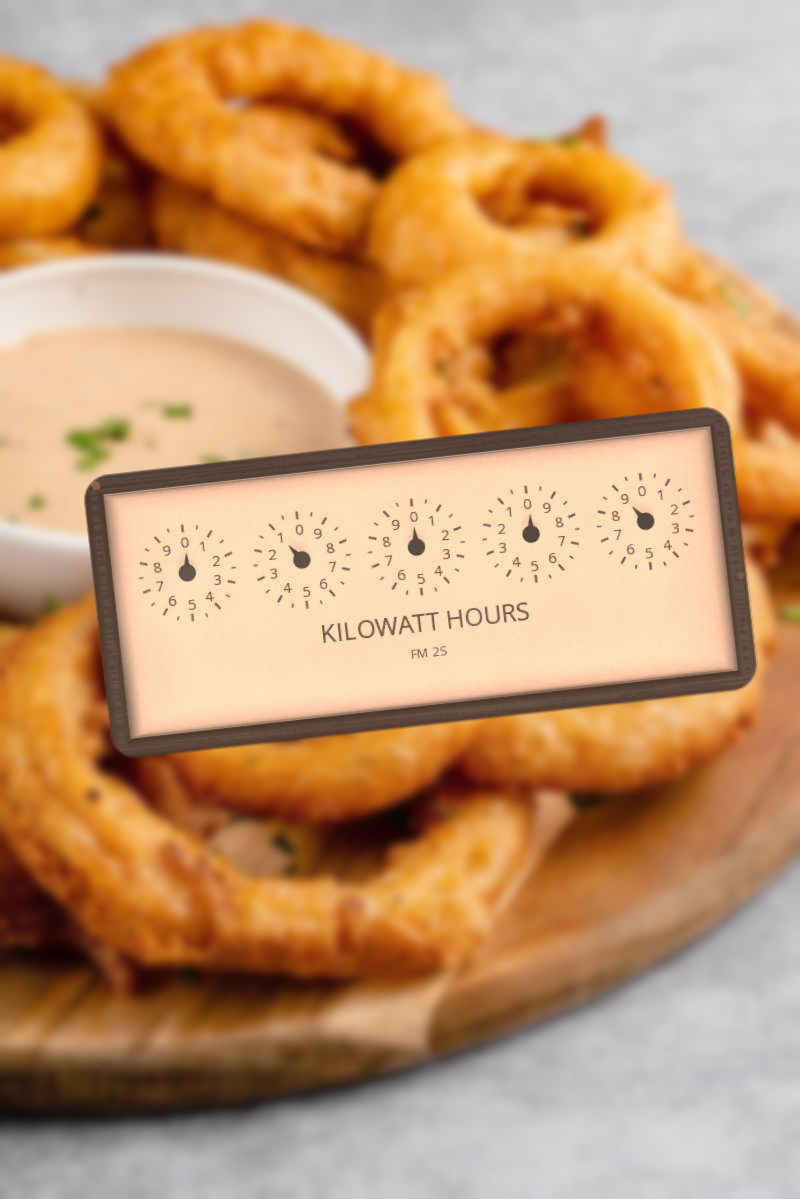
999
